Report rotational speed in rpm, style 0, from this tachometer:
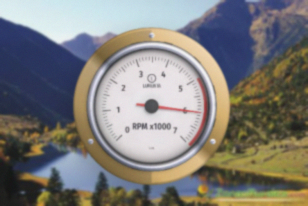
6000
